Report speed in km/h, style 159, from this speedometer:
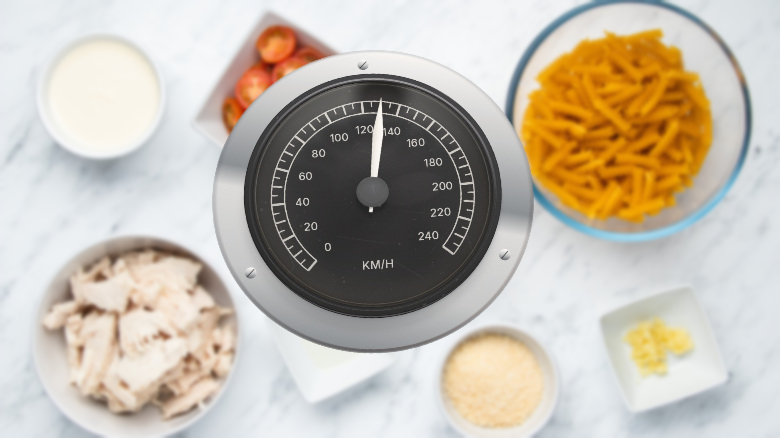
130
